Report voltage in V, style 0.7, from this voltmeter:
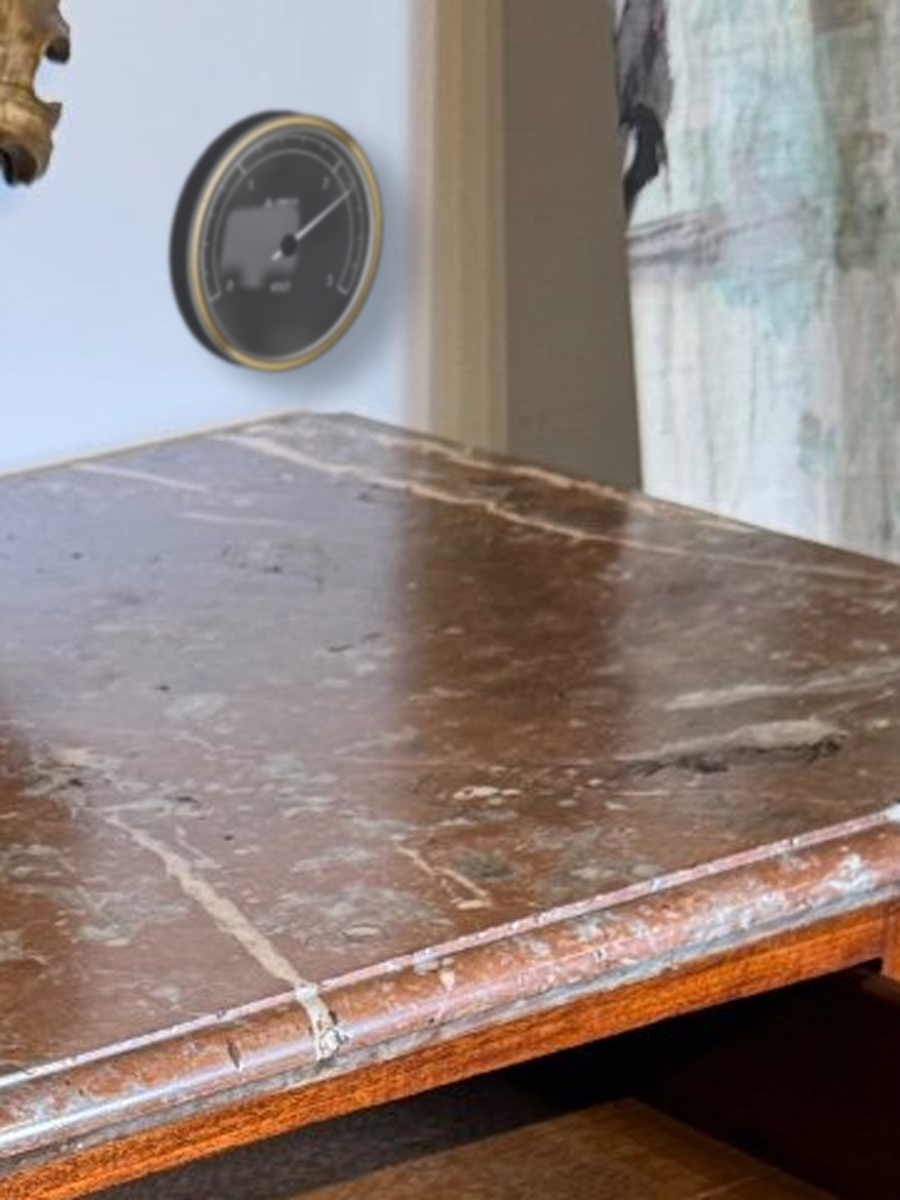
2.2
